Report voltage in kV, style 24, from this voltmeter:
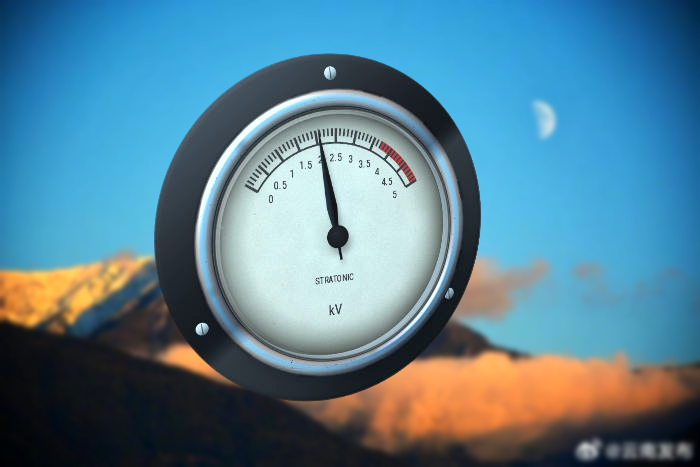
2
